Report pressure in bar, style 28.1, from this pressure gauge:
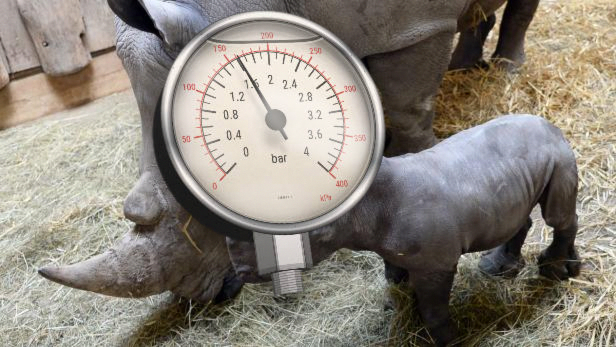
1.6
